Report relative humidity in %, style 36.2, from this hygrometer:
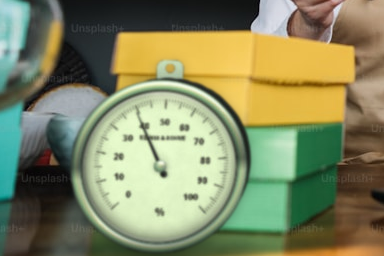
40
